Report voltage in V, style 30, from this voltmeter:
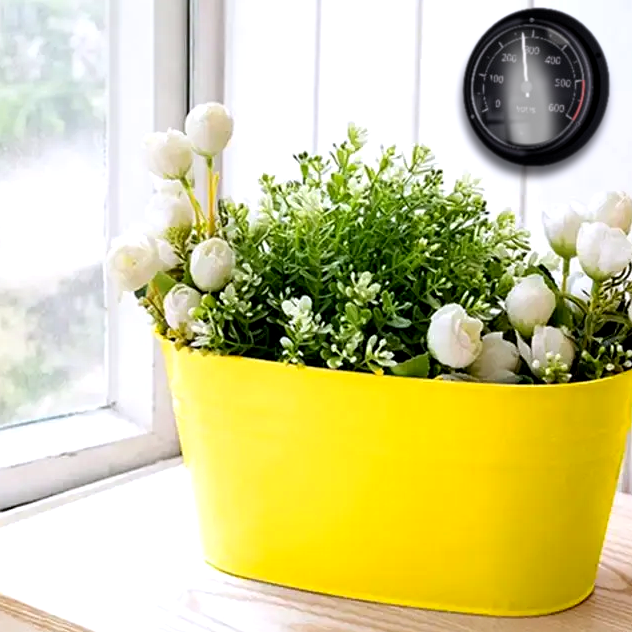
275
